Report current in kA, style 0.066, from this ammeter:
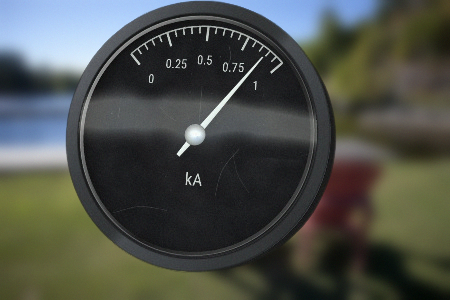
0.9
